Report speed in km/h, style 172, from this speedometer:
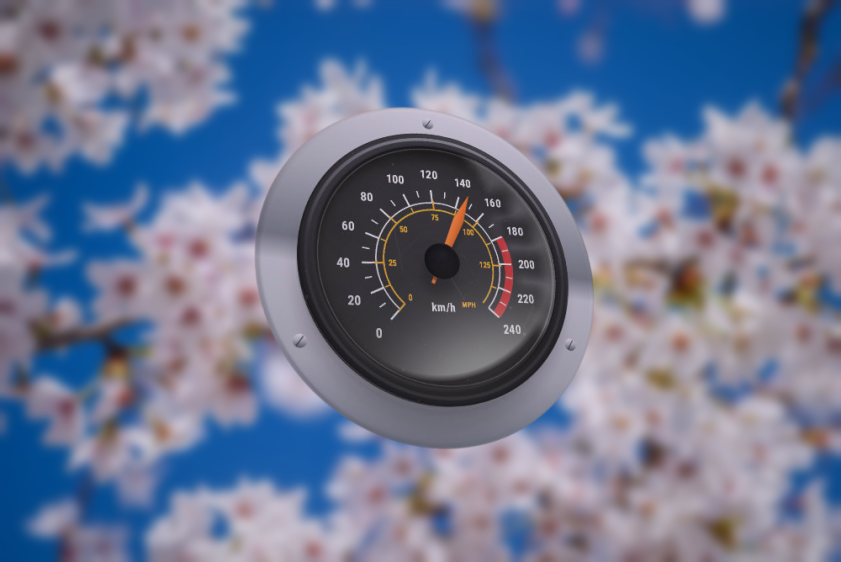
145
